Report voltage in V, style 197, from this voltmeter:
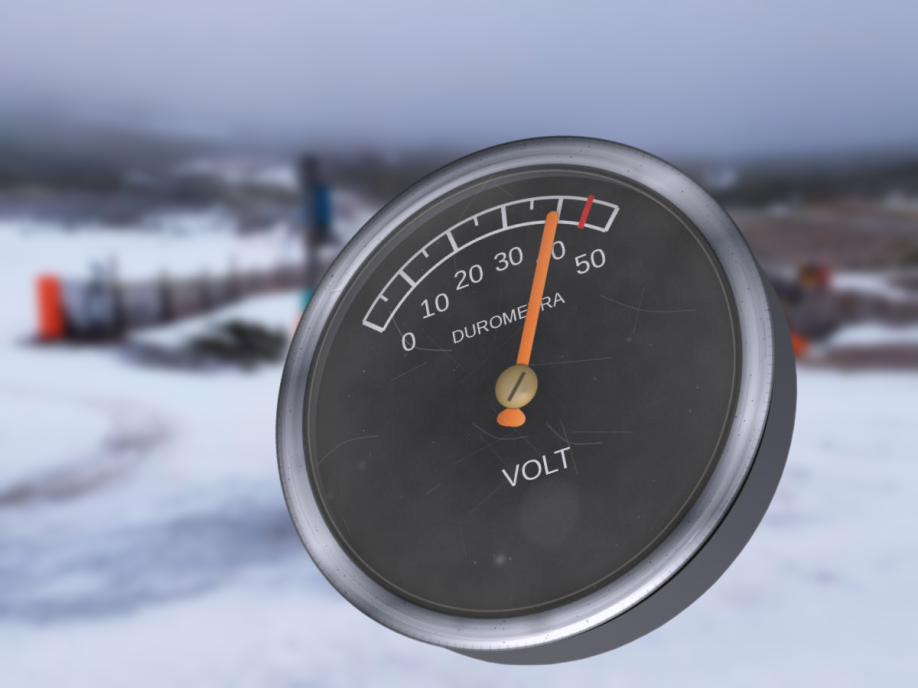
40
